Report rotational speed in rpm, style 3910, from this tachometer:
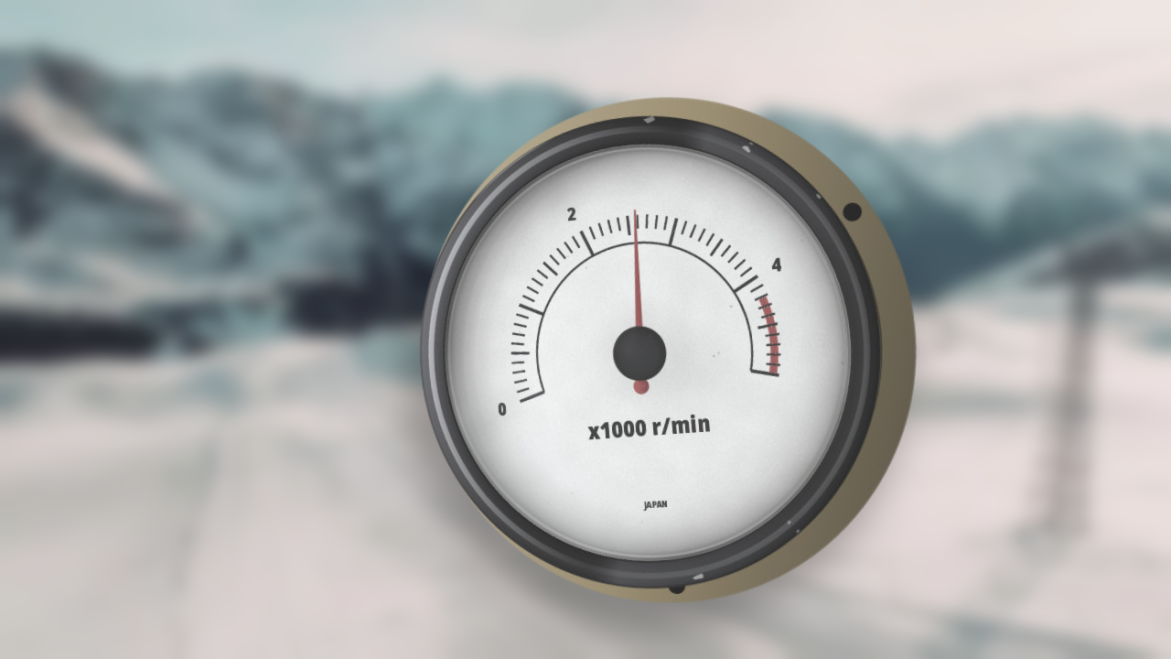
2600
